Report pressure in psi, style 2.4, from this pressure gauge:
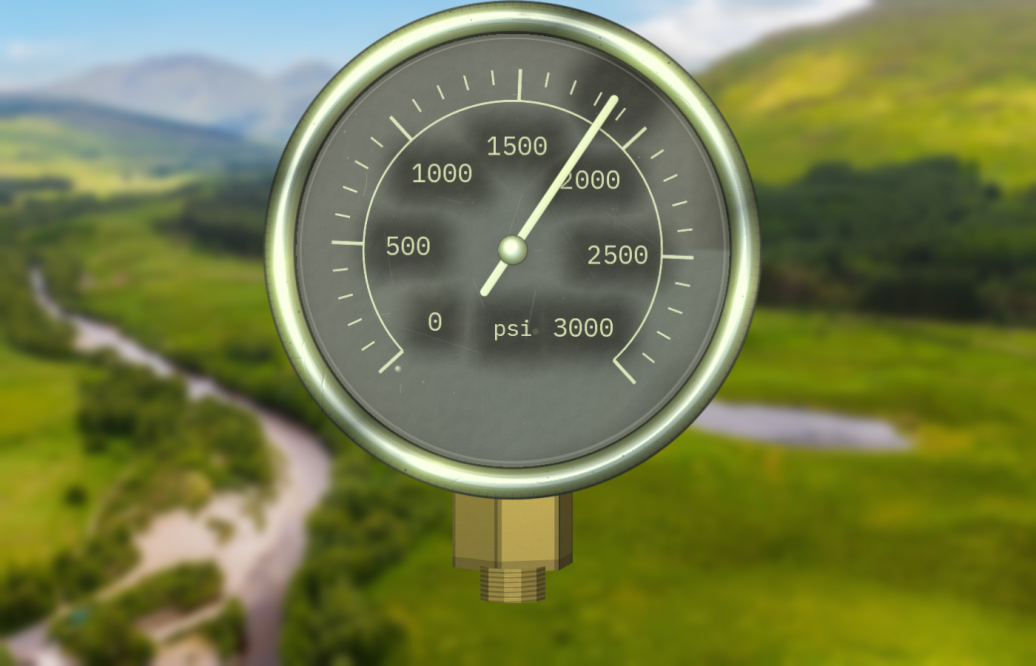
1850
